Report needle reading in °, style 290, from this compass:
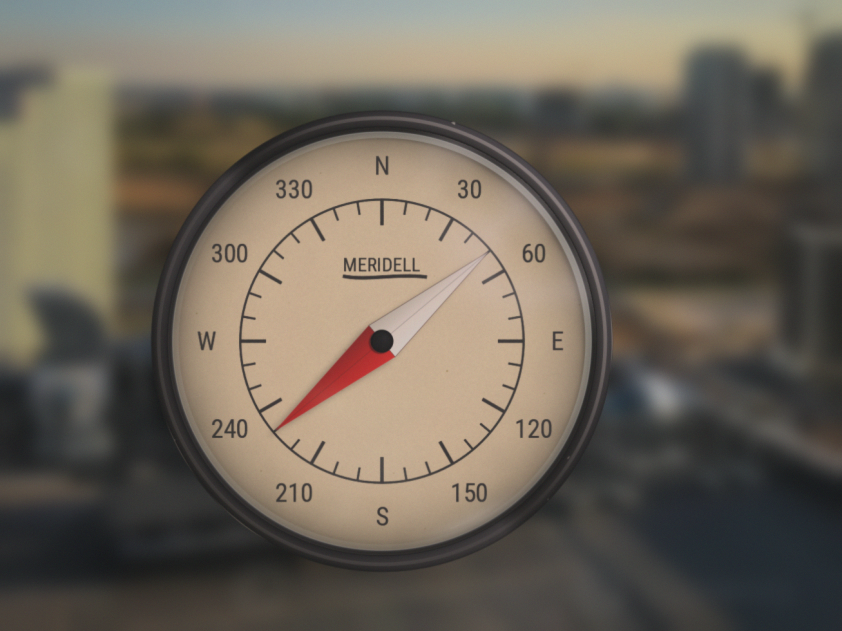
230
